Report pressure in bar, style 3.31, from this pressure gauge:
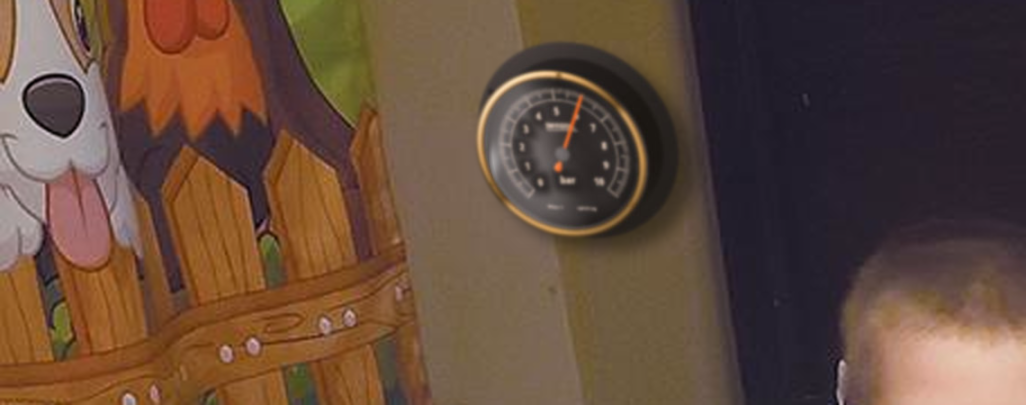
6
